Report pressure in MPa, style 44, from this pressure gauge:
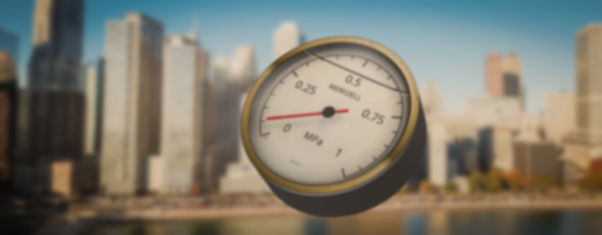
0.05
